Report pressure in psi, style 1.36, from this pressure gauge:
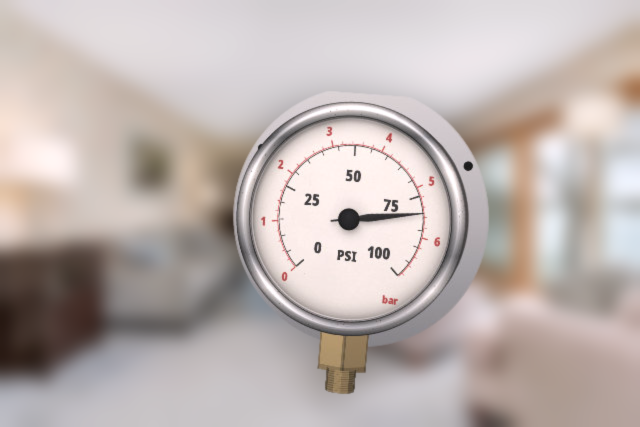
80
